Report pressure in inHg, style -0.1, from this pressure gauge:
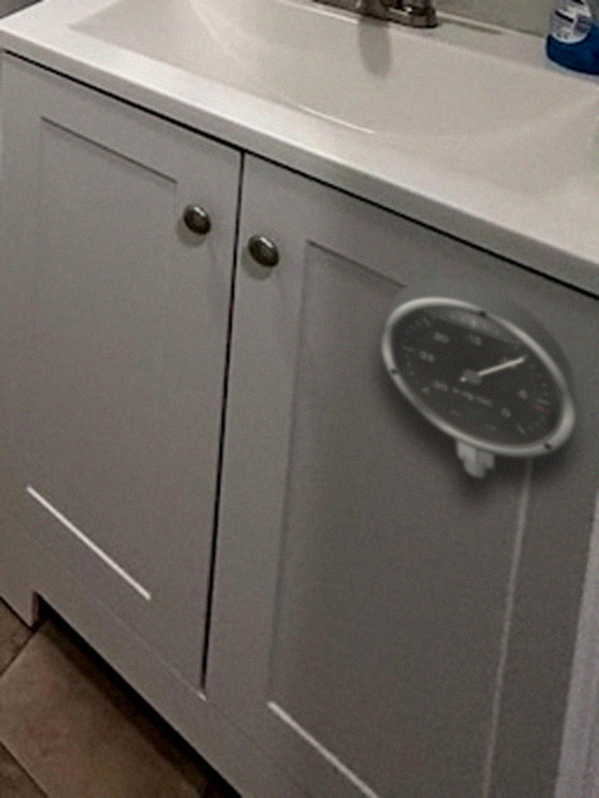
-10
